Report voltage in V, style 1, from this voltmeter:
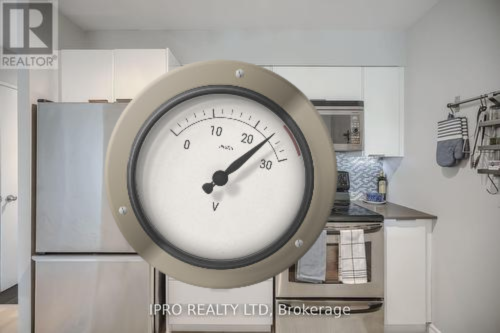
24
